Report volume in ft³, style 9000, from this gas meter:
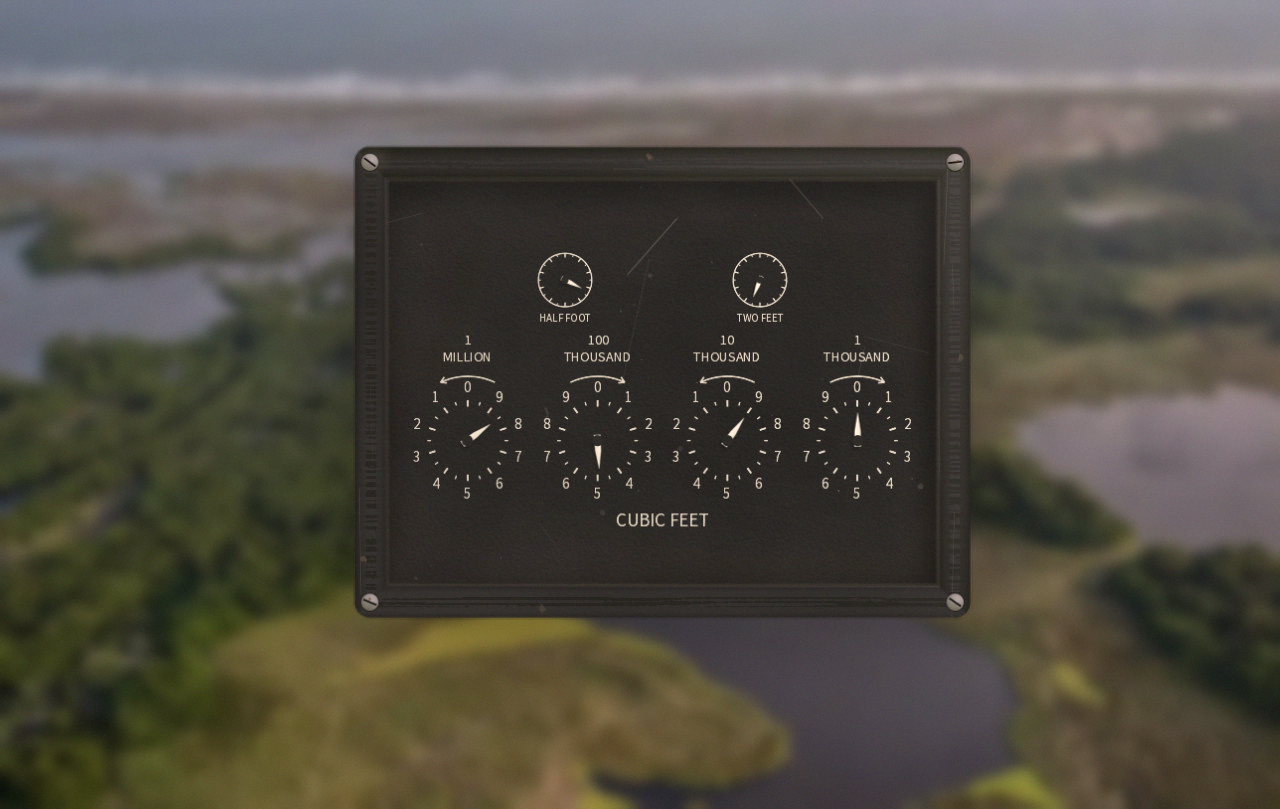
849000
